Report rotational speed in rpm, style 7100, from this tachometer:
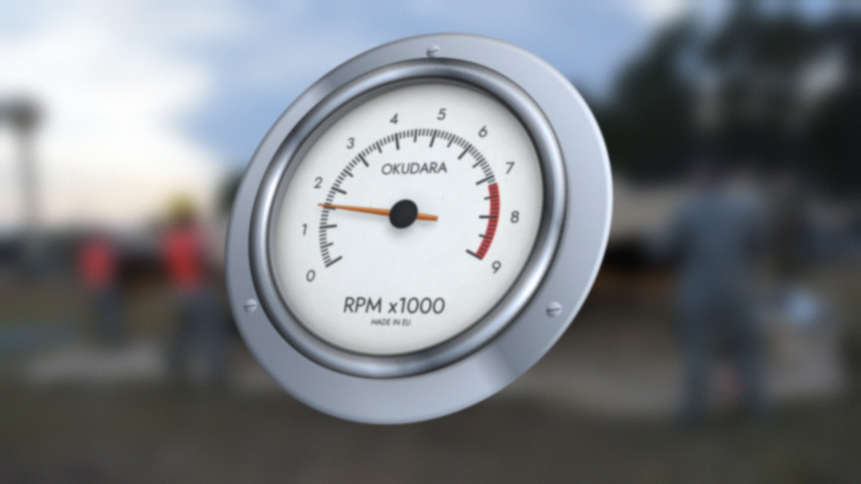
1500
